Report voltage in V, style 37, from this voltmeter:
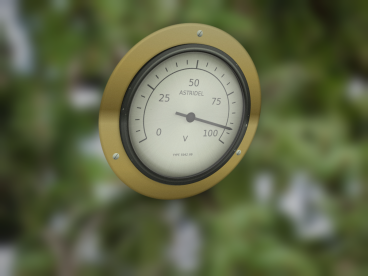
92.5
